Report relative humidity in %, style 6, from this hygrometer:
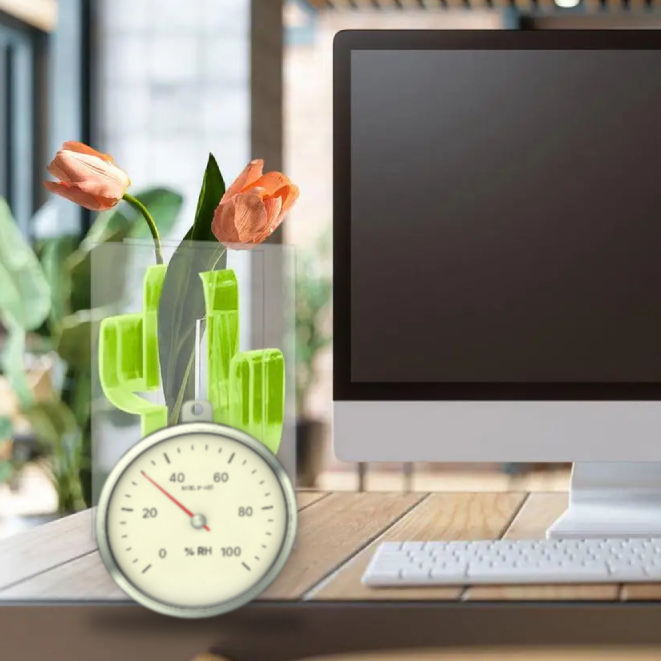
32
